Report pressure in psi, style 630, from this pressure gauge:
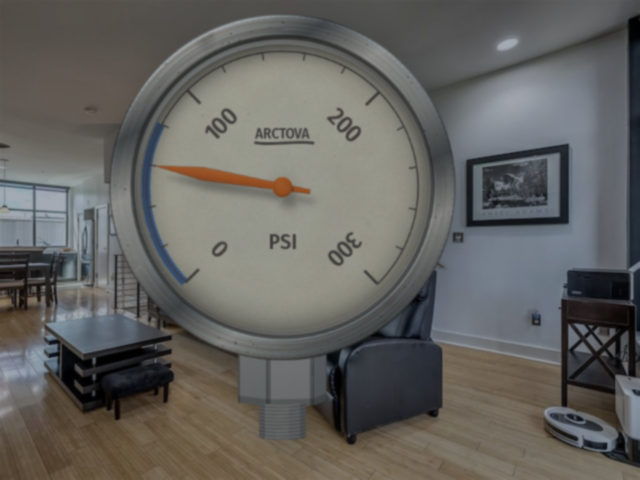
60
